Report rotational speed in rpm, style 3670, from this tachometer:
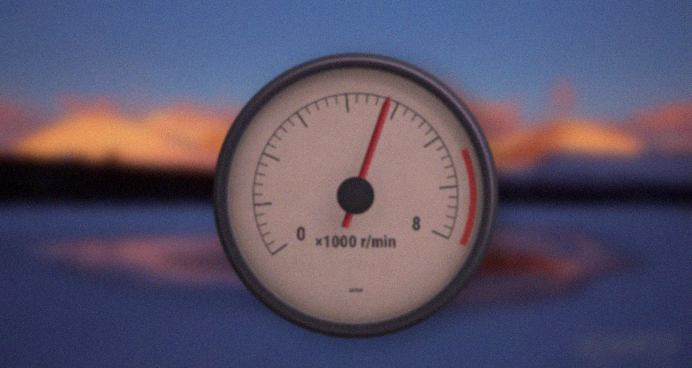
4800
